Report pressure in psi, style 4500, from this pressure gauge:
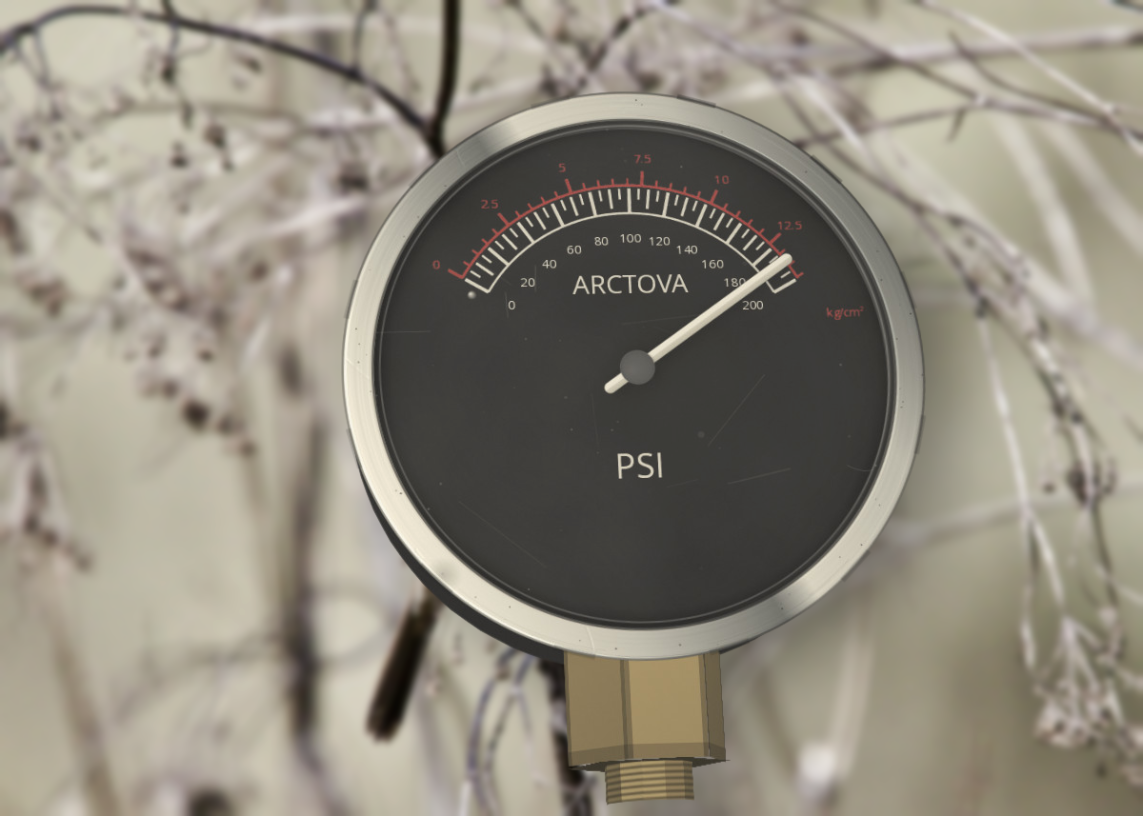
190
